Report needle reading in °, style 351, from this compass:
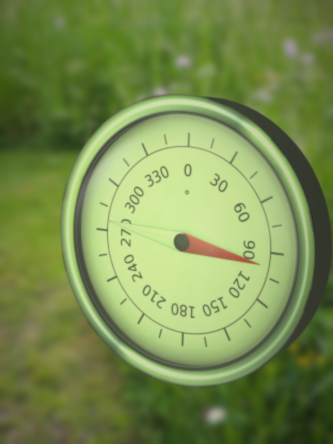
97.5
